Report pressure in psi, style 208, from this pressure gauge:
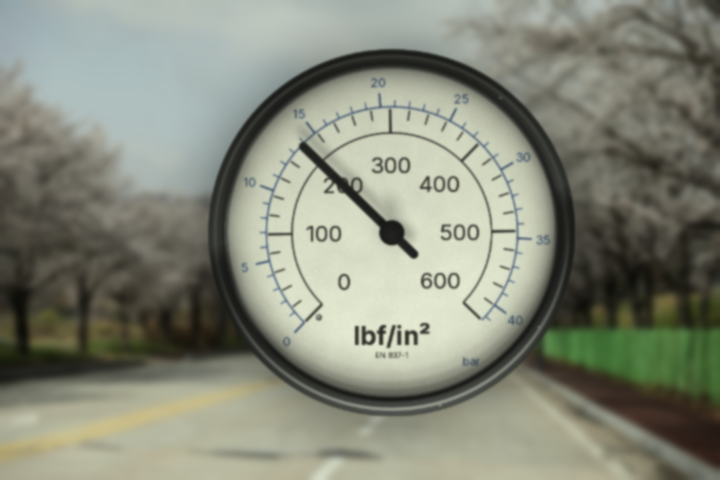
200
